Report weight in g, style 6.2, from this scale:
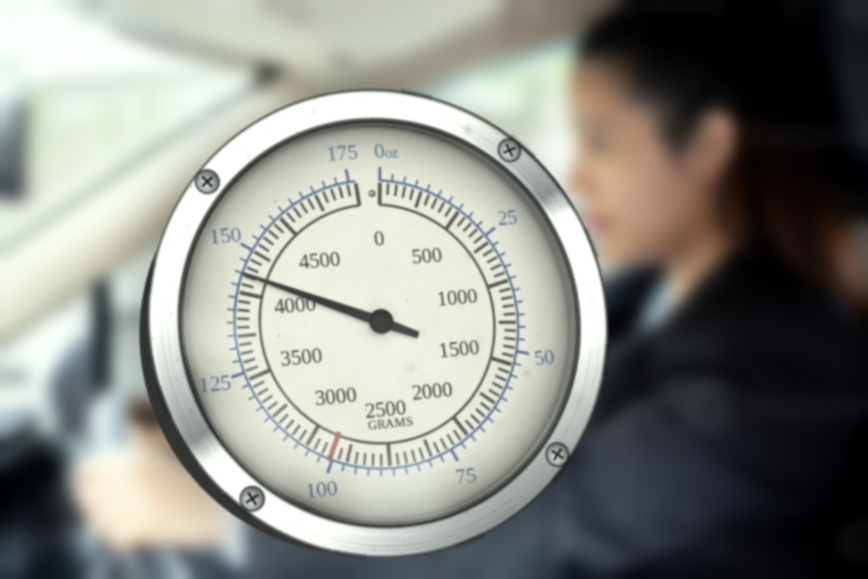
4100
